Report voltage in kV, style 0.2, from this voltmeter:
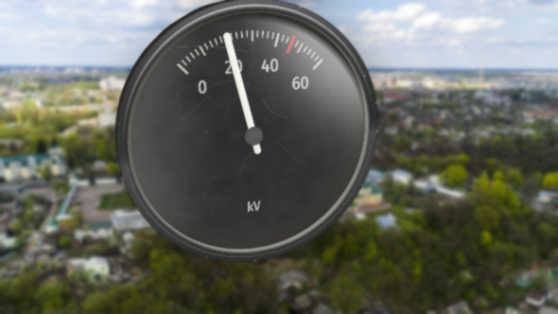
20
